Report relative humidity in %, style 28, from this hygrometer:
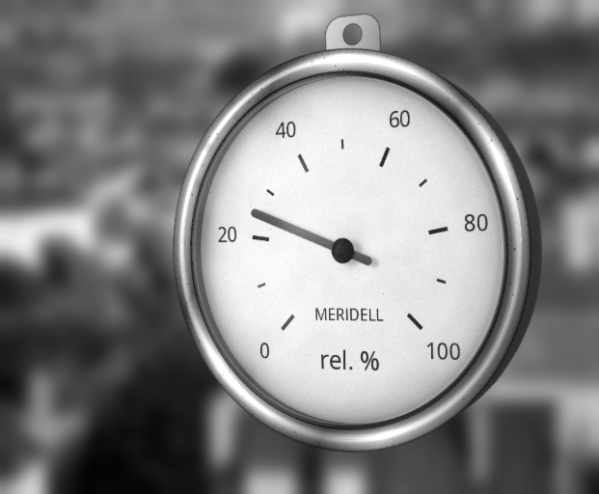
25
